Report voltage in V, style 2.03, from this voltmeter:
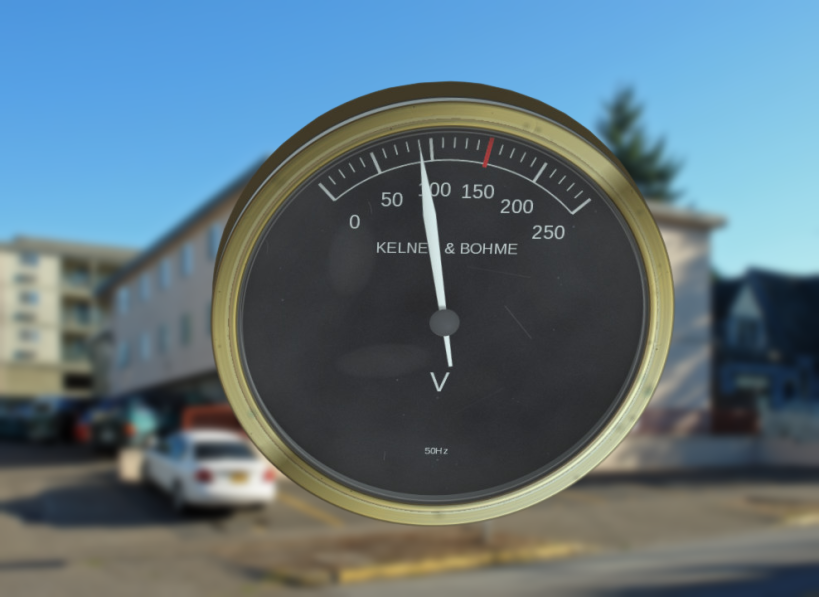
90
